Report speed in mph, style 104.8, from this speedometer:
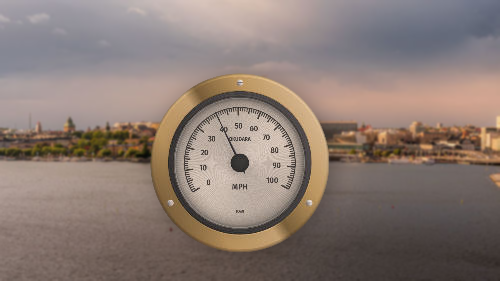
40
